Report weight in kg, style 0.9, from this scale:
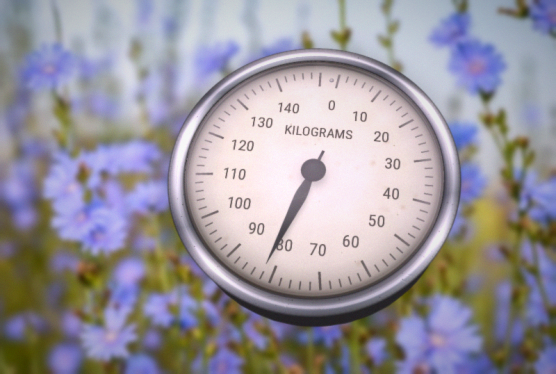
82
